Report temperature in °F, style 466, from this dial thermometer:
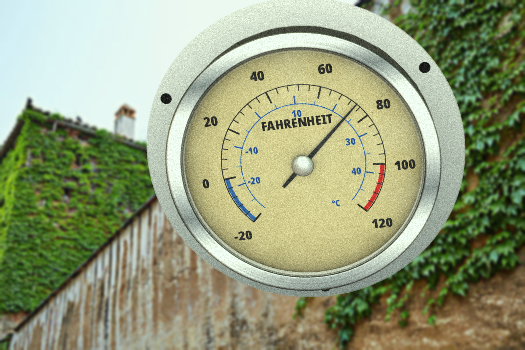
74
